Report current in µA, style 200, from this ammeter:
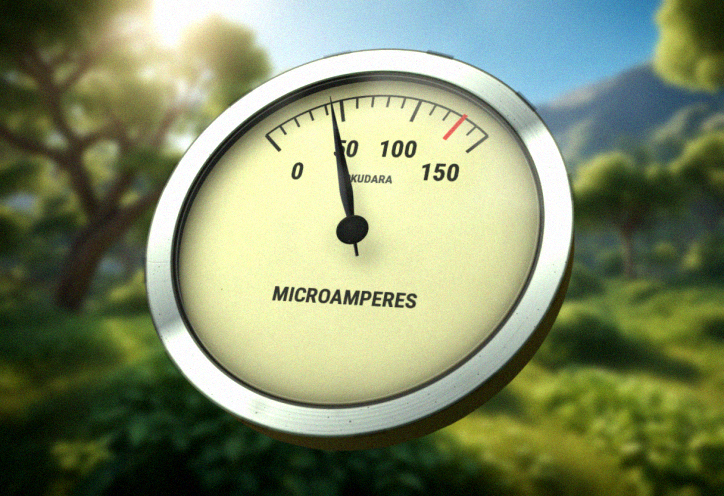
45
